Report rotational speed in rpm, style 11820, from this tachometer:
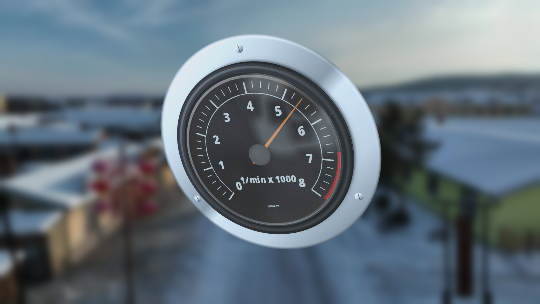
5400
